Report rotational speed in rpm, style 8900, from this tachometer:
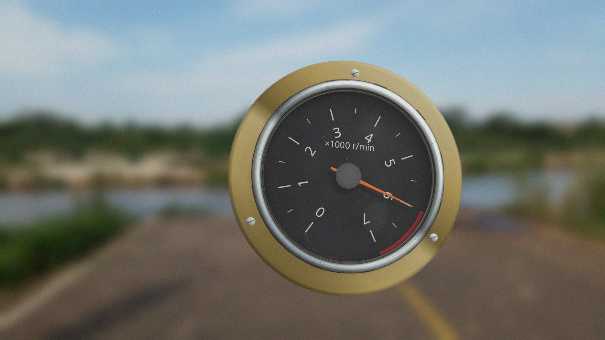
6000
